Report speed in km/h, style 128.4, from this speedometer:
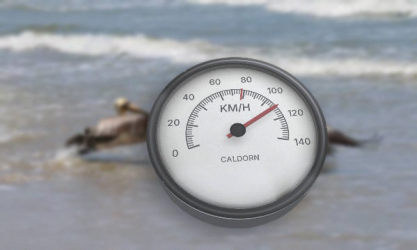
110
